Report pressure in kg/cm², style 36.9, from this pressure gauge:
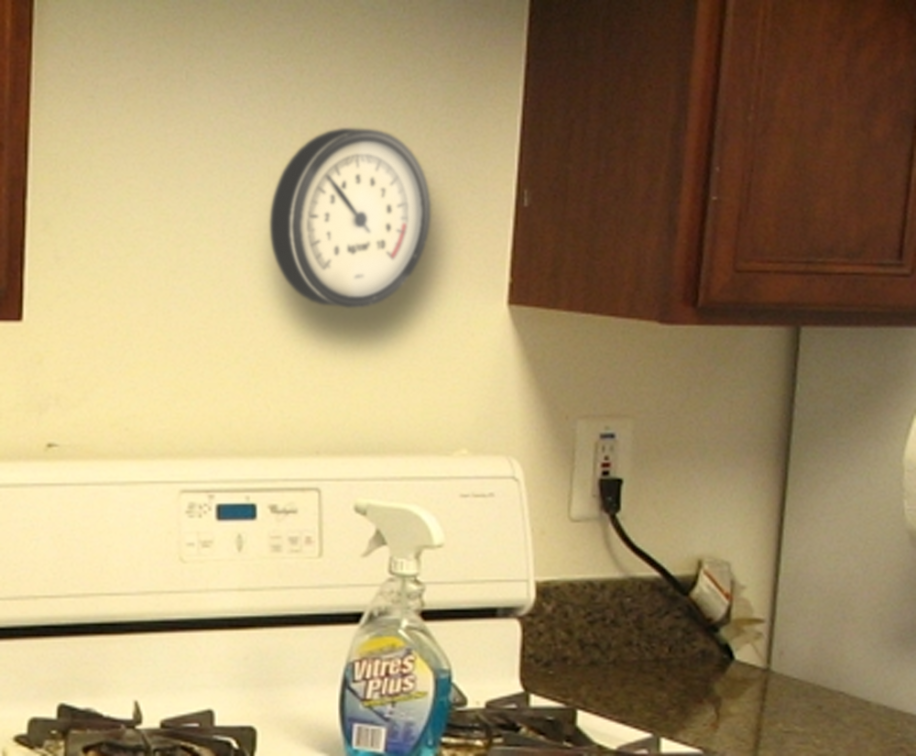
3.5
